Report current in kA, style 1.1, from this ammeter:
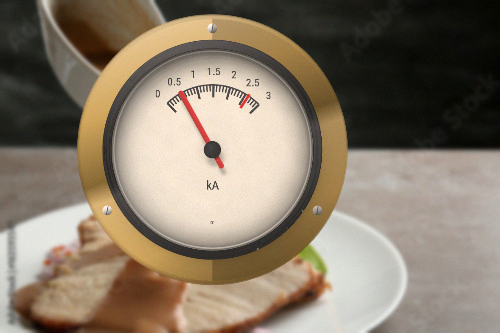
0.5
